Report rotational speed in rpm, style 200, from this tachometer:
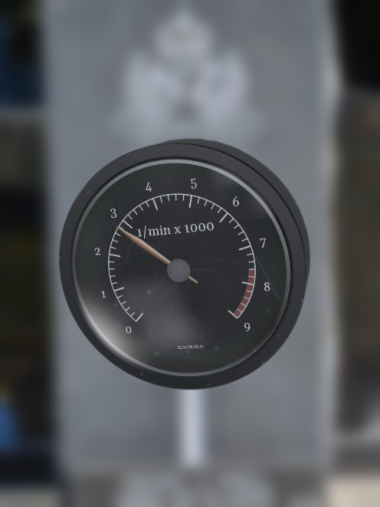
2800
